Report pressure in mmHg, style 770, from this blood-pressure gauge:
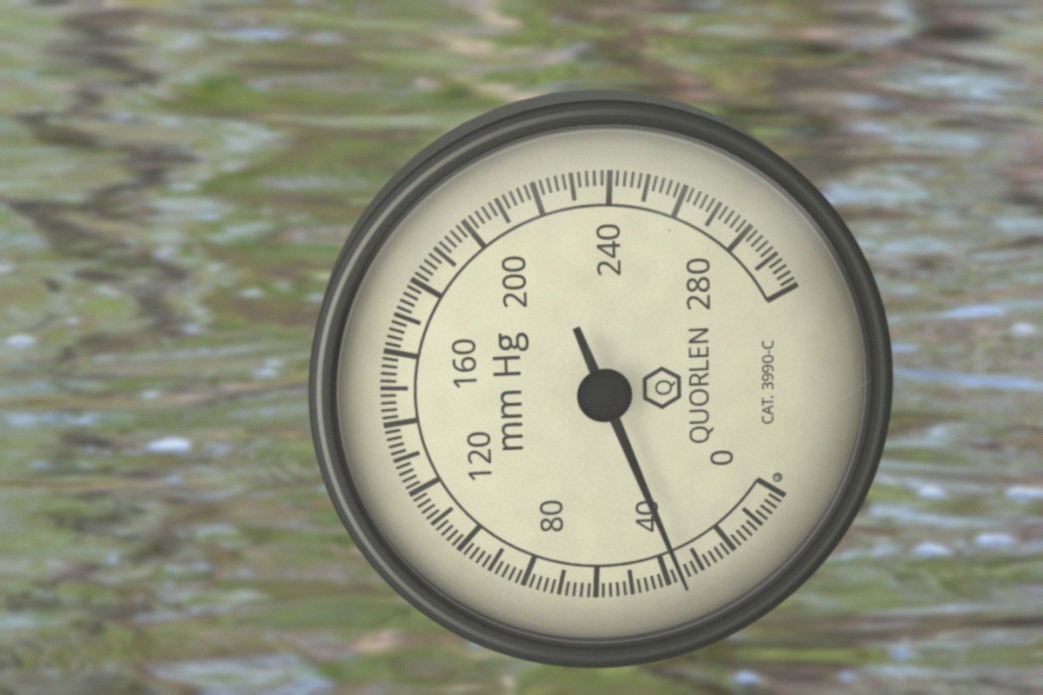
36
